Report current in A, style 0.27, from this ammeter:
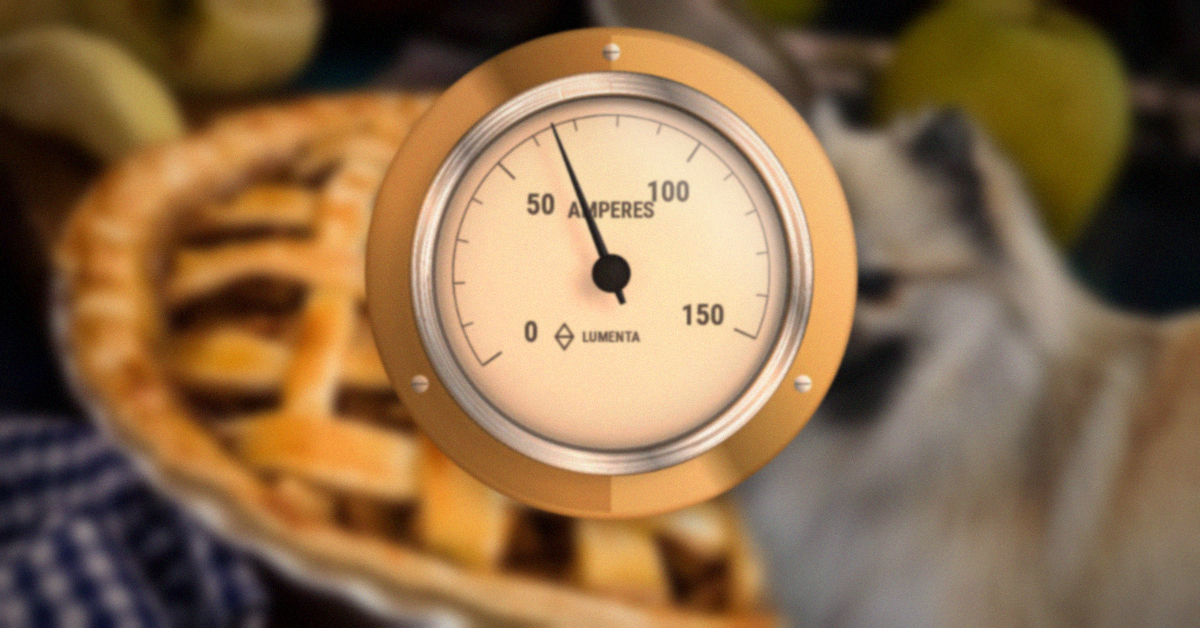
65
